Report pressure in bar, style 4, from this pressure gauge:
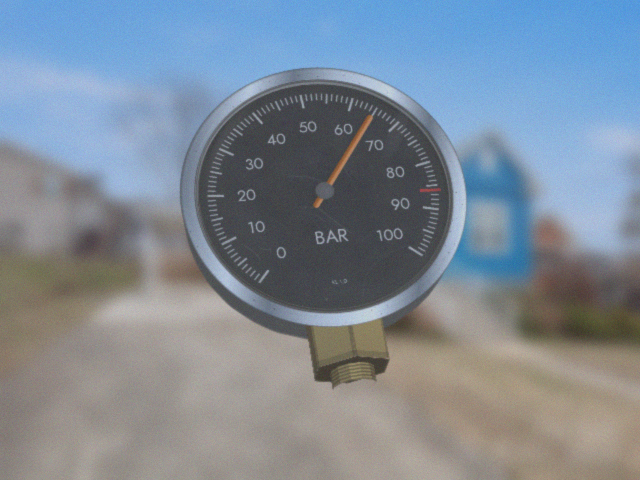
65
